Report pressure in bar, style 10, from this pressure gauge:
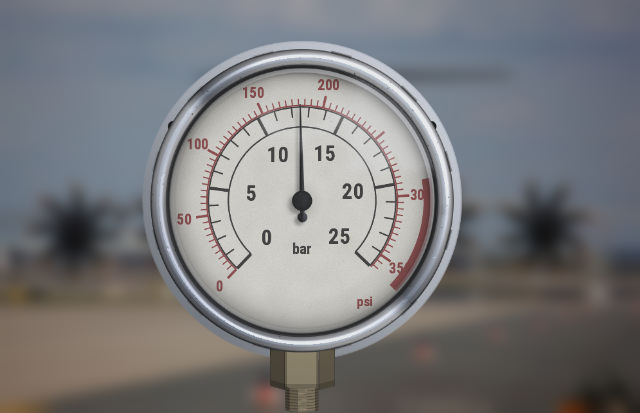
12.5
